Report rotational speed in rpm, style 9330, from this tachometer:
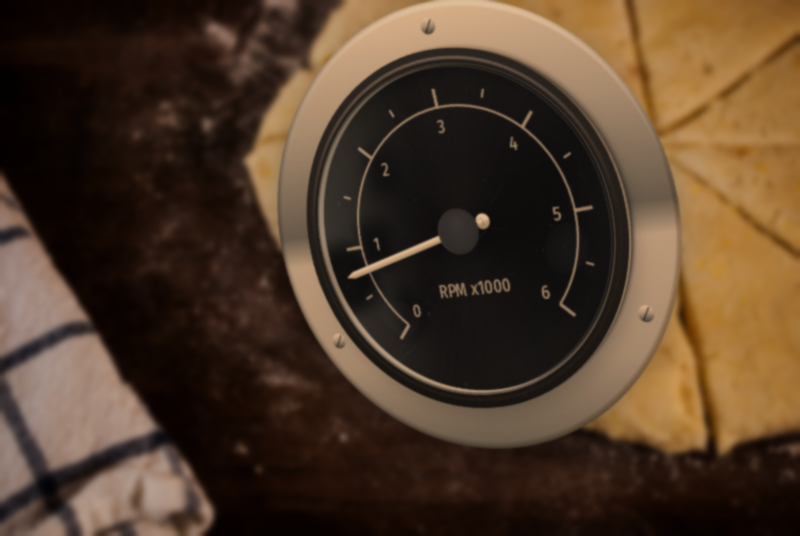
750
